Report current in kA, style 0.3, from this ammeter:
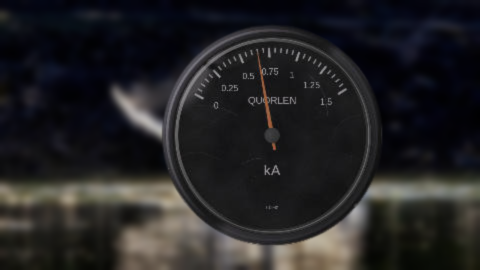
0.65
